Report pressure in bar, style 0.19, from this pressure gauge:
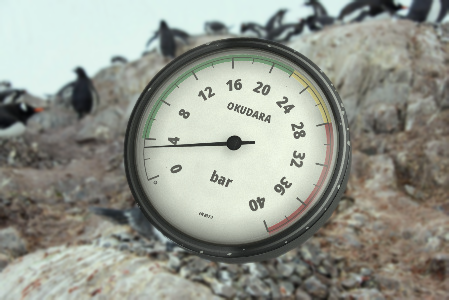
3
